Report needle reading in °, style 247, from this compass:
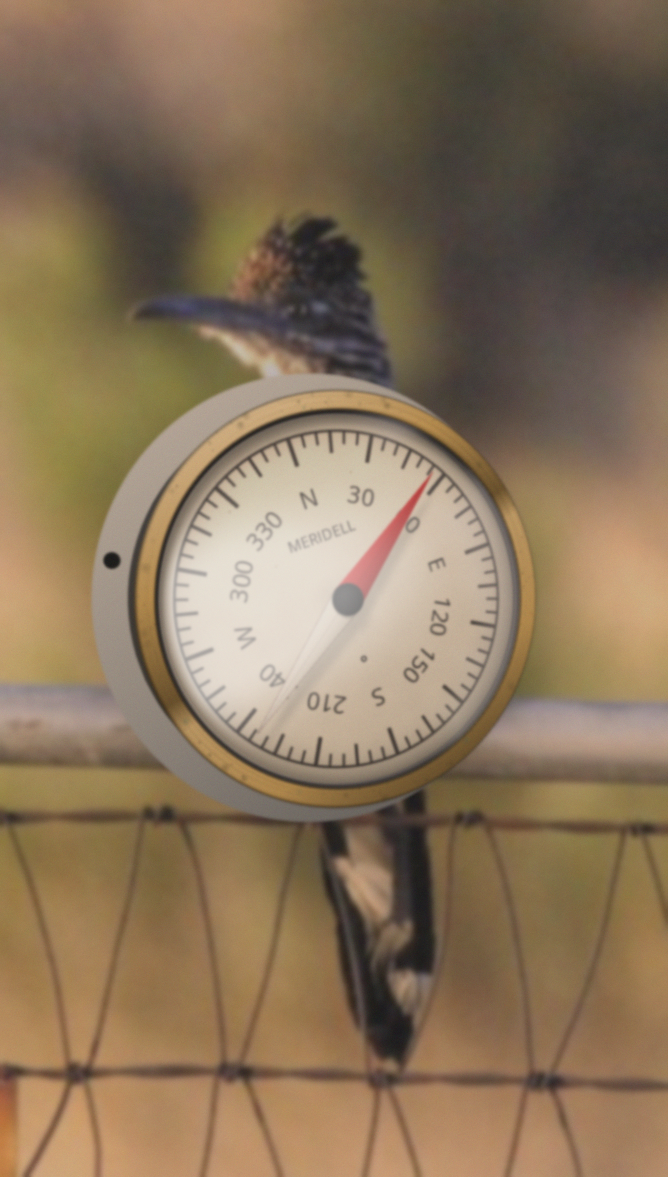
55
